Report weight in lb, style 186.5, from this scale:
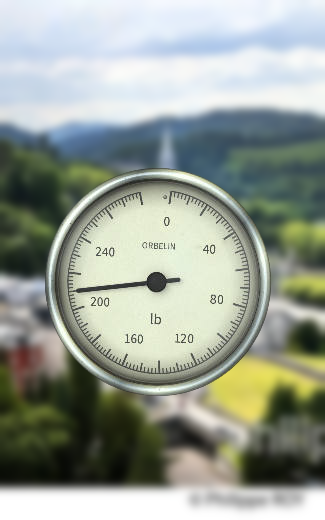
210
